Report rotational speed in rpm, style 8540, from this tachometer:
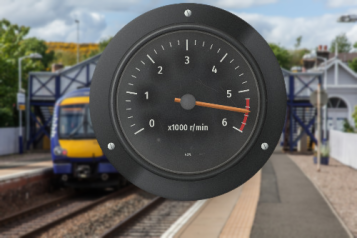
5500
